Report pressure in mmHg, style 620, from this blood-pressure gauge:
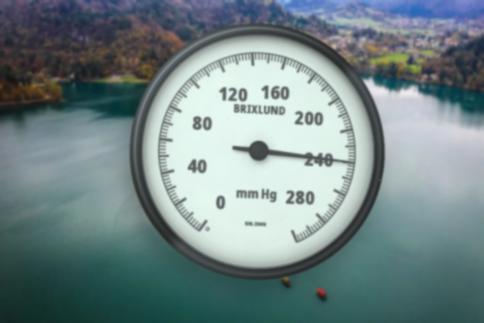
240
